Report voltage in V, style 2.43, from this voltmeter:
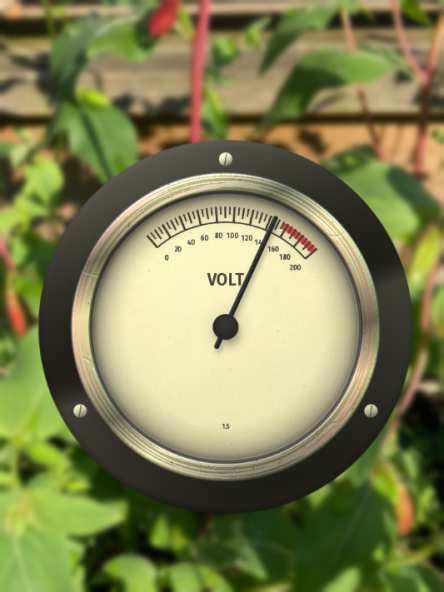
145
